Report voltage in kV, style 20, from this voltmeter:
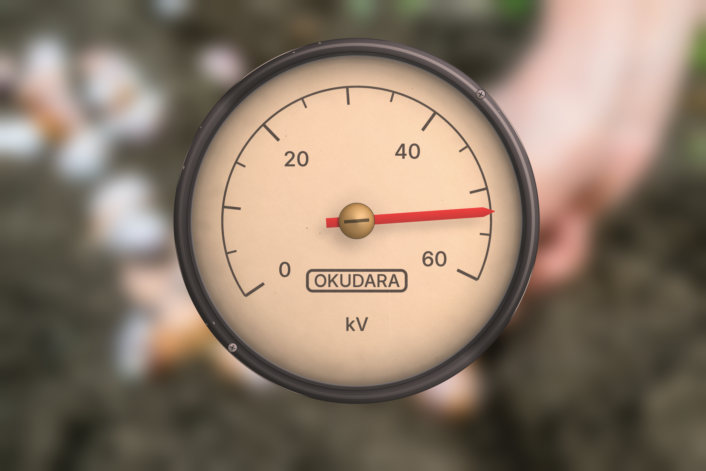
52.5
